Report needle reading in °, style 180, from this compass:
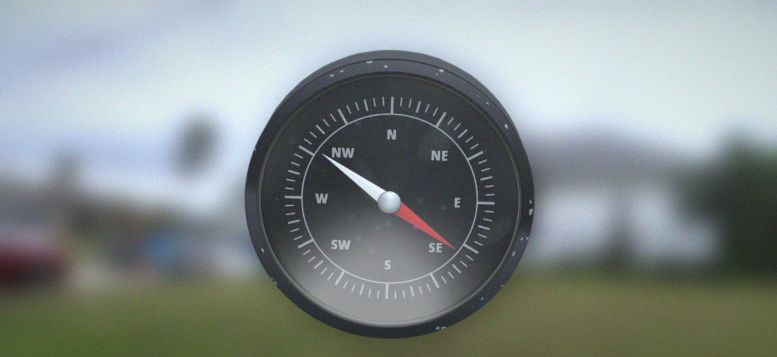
125
